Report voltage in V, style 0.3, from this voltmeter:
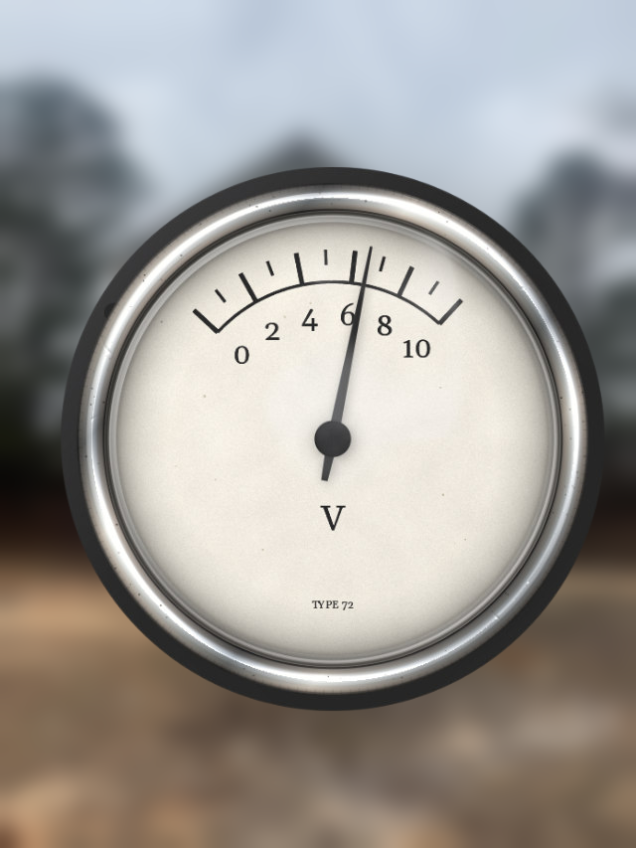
6.5
